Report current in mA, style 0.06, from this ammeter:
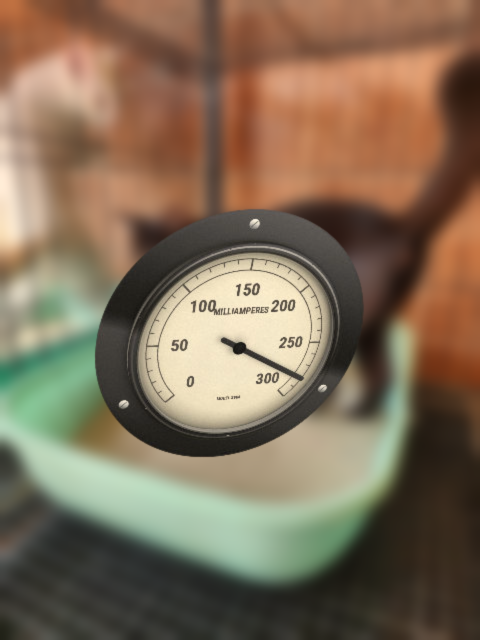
280
